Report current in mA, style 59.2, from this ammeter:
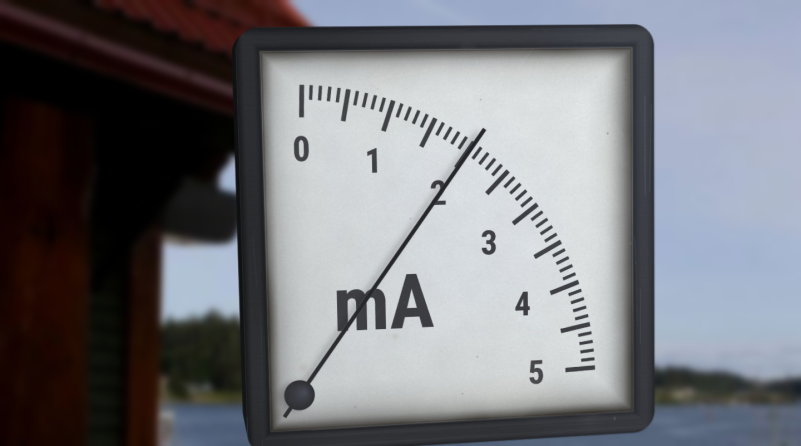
2
